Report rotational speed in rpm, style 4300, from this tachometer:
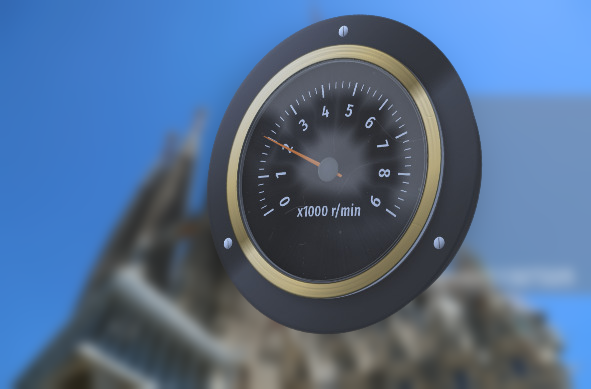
2000
